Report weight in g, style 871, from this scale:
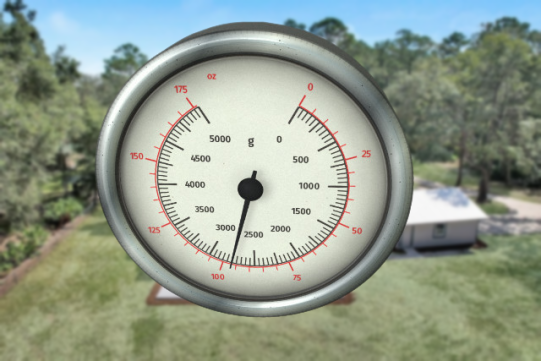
2750
